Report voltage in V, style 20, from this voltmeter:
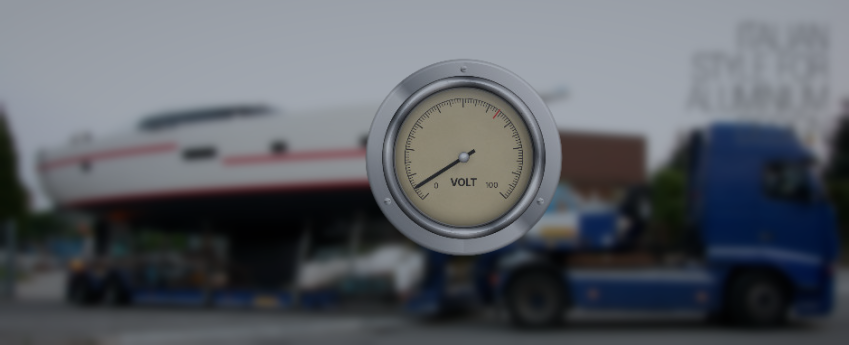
5
